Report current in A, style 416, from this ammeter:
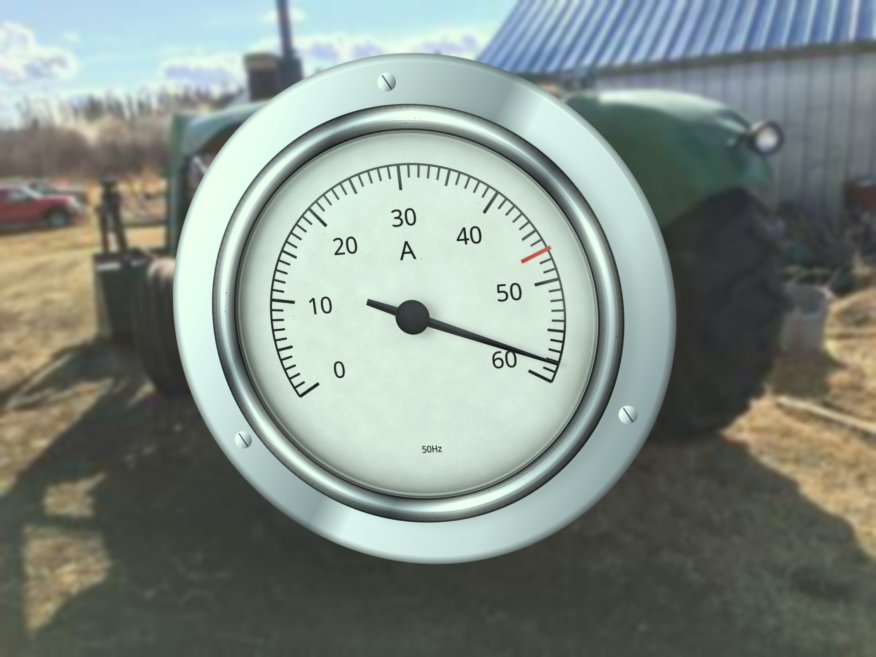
58
